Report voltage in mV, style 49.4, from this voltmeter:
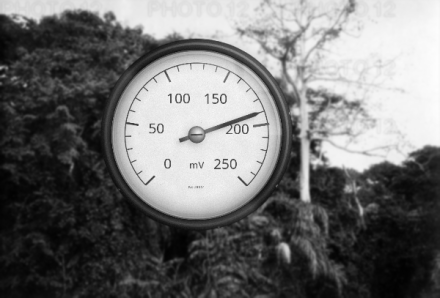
190
